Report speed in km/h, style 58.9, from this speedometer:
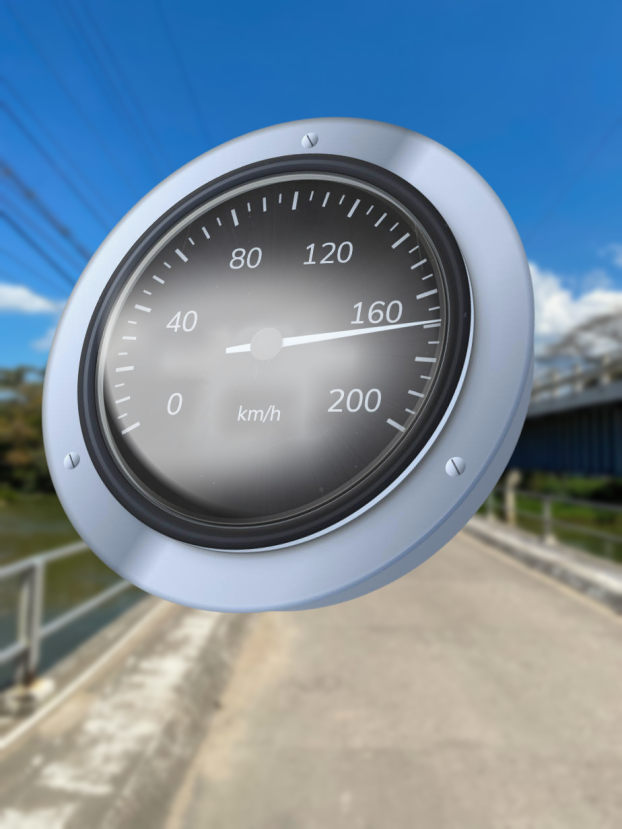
170
